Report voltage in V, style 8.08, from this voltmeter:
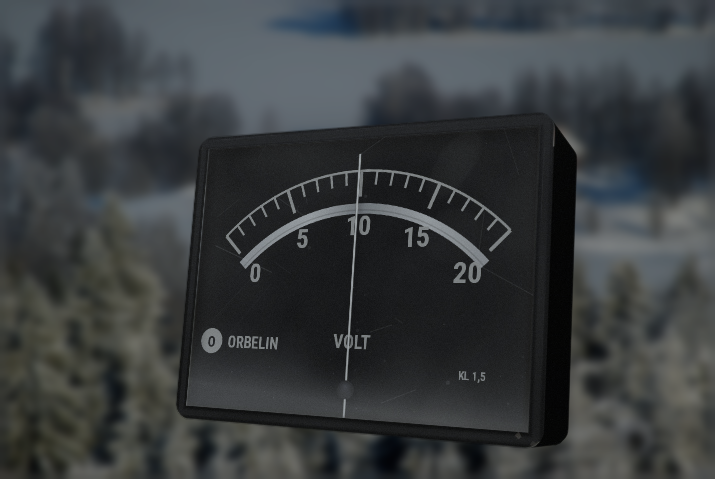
10
